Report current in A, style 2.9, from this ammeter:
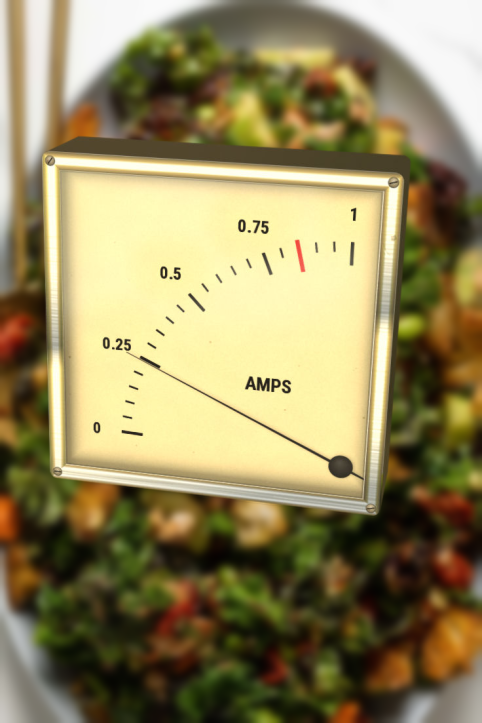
0.25
